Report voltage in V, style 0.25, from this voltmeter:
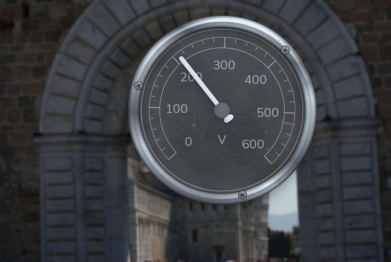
210
